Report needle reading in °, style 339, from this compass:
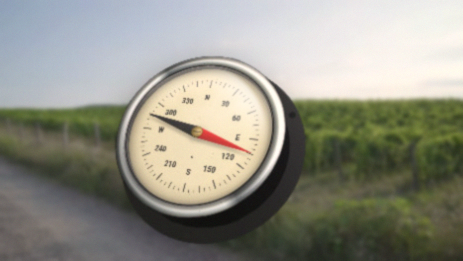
105
